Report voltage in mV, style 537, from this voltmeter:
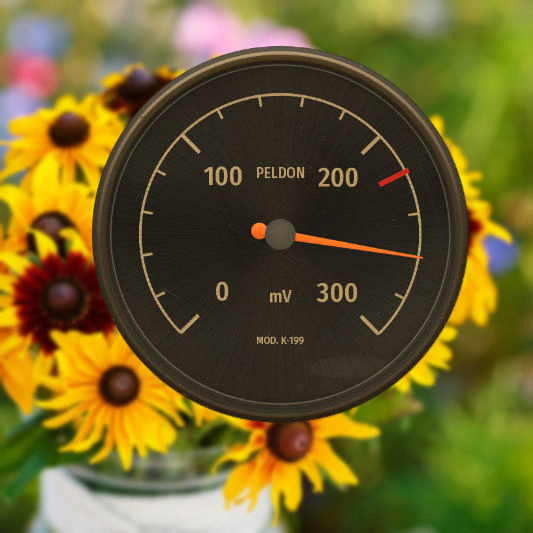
260
